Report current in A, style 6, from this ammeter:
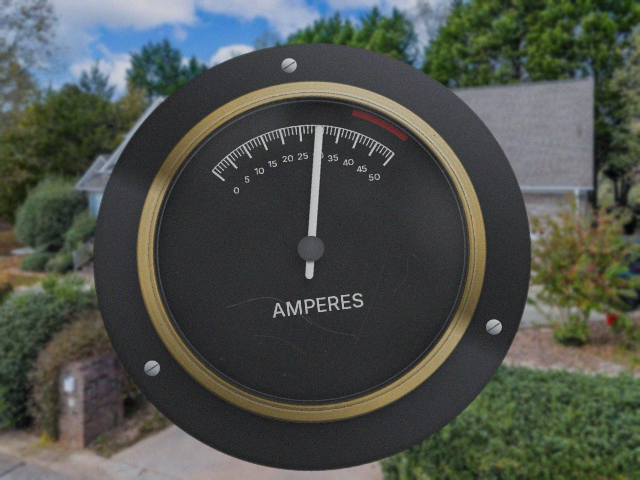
30
